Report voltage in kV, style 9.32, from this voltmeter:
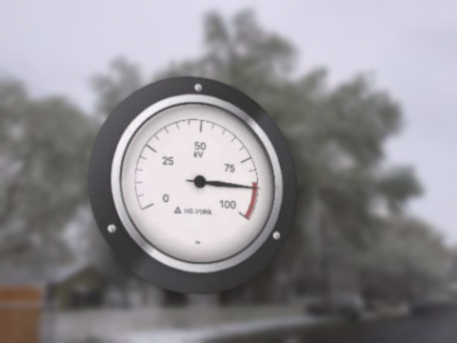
87.5
